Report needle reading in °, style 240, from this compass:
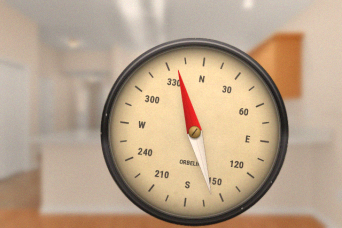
337.5
